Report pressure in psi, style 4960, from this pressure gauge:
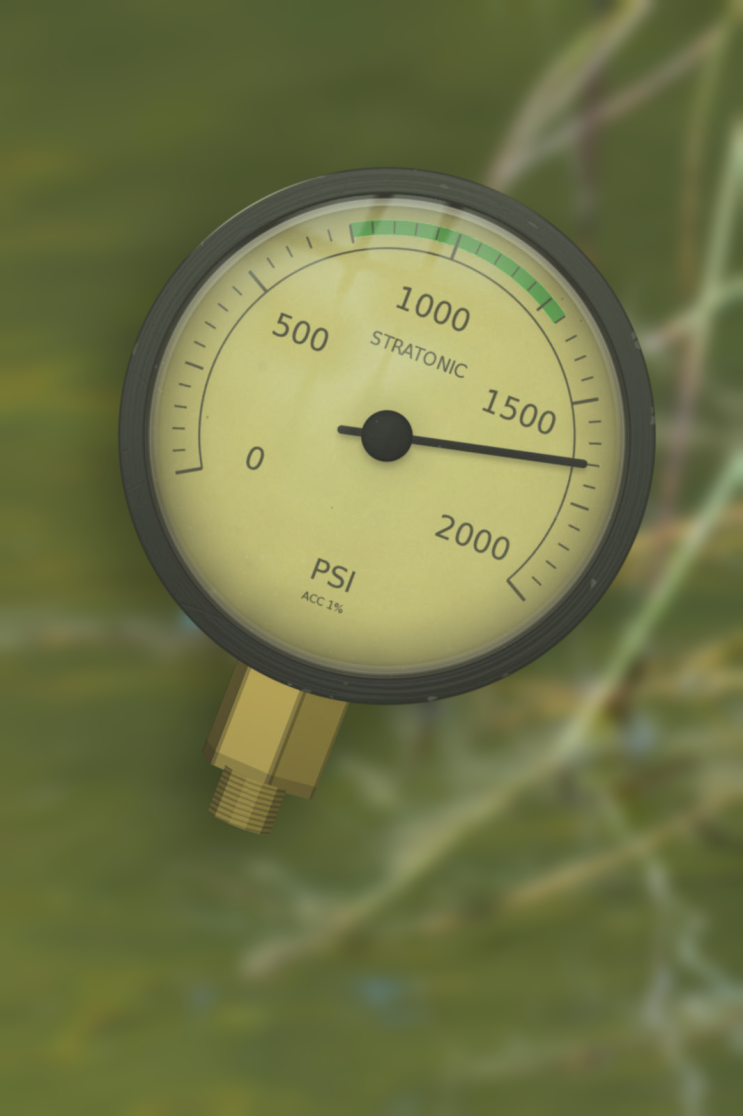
1650
